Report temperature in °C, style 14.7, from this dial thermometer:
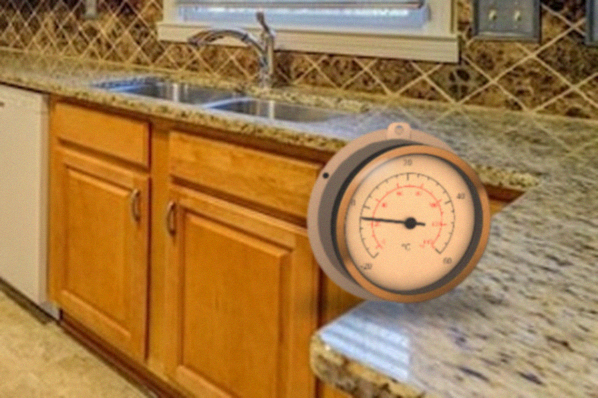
-4
